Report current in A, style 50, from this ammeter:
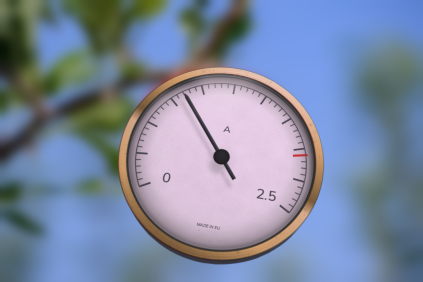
0.85
